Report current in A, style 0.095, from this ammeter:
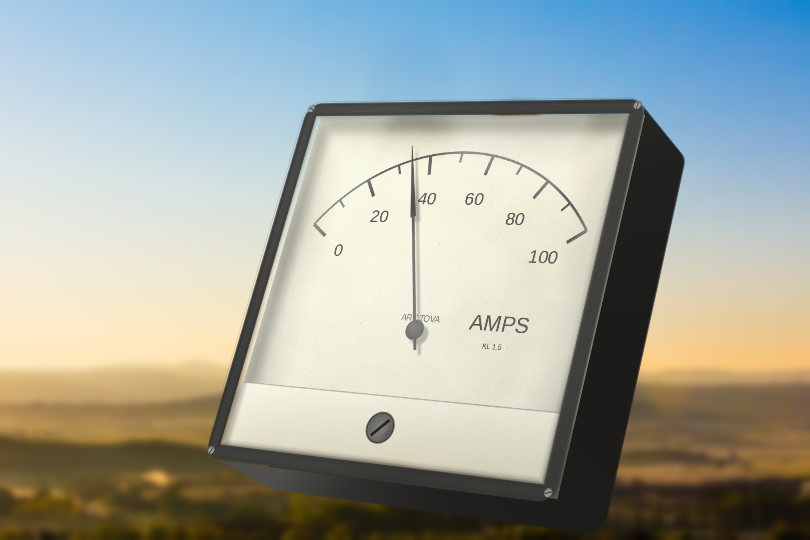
35
